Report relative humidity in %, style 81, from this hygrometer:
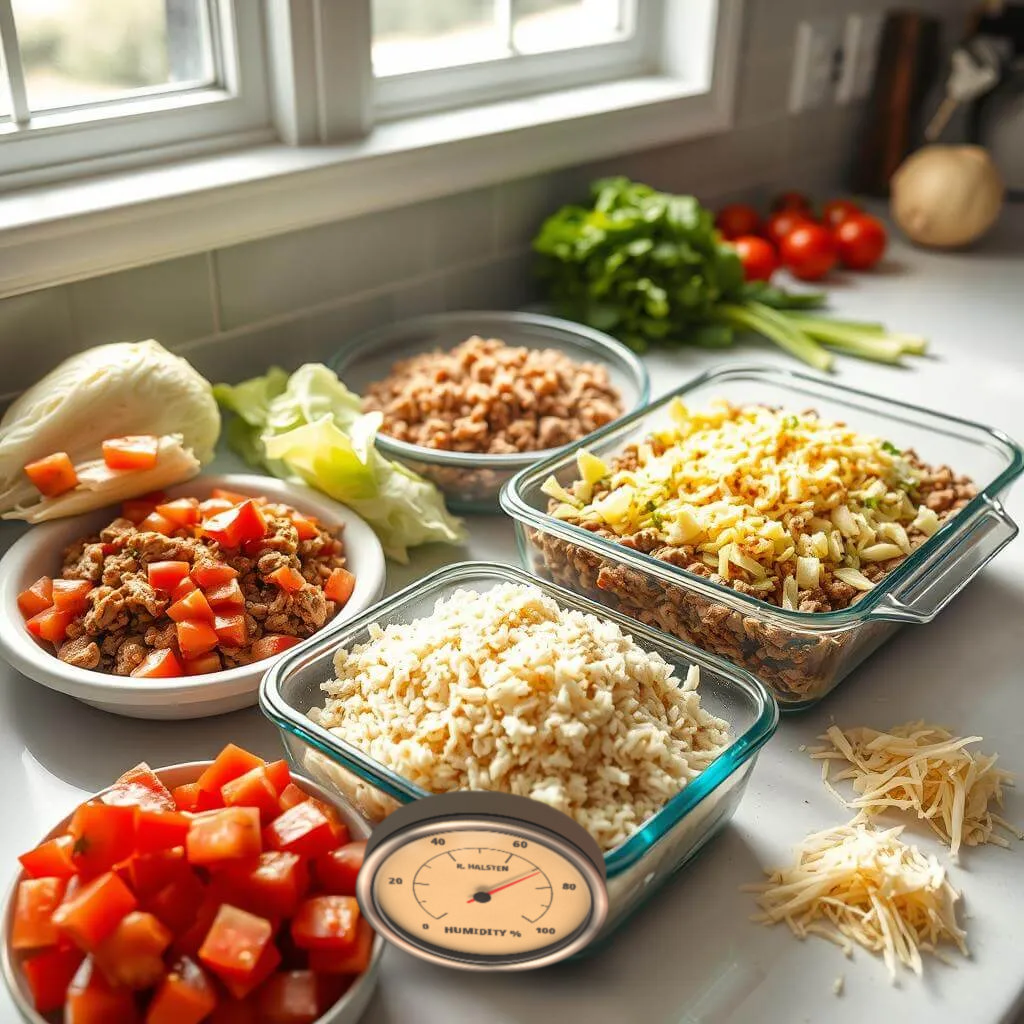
70
